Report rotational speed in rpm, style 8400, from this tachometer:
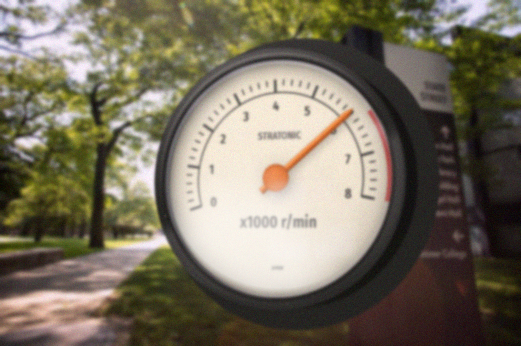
6000
